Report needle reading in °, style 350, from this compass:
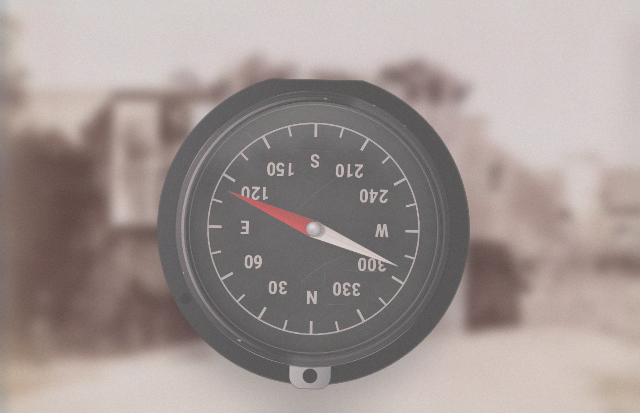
112.5
